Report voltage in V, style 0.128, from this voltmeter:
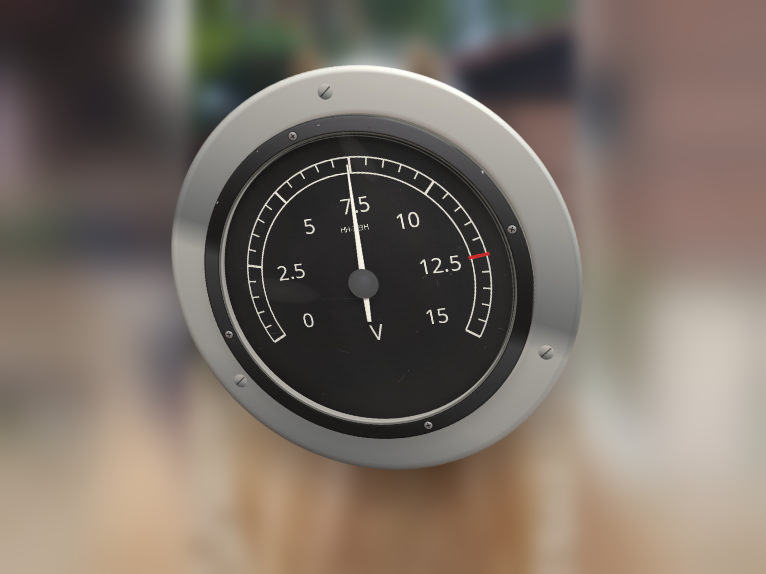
7.5
